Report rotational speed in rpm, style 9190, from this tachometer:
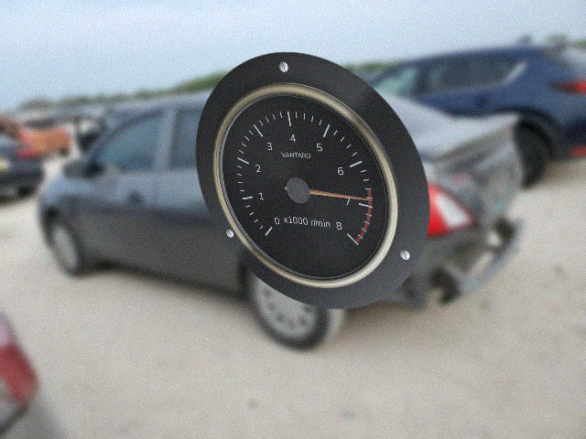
6800
